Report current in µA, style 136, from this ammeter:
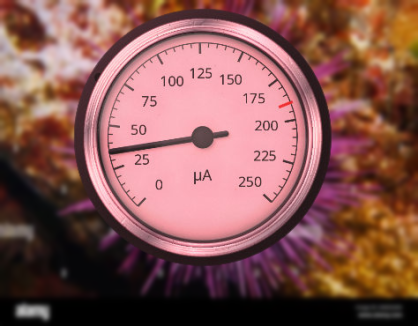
35
